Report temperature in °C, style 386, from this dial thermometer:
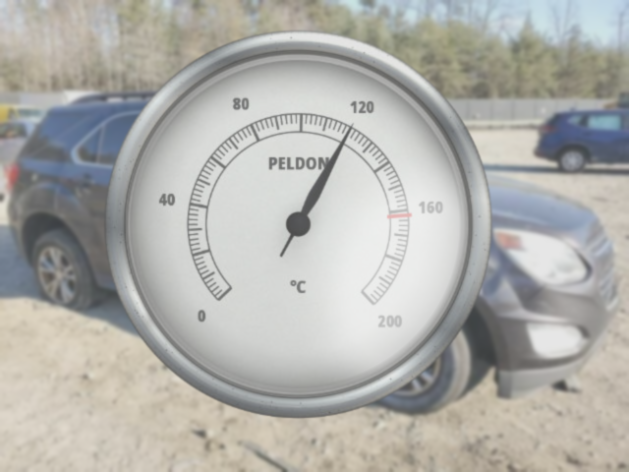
120
